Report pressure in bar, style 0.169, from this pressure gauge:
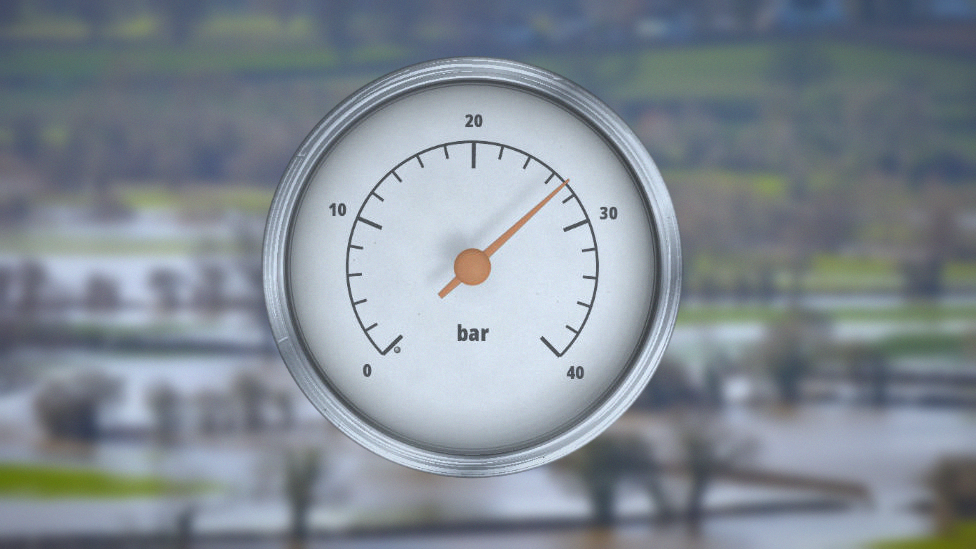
27
